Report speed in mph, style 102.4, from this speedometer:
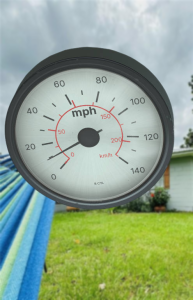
10
